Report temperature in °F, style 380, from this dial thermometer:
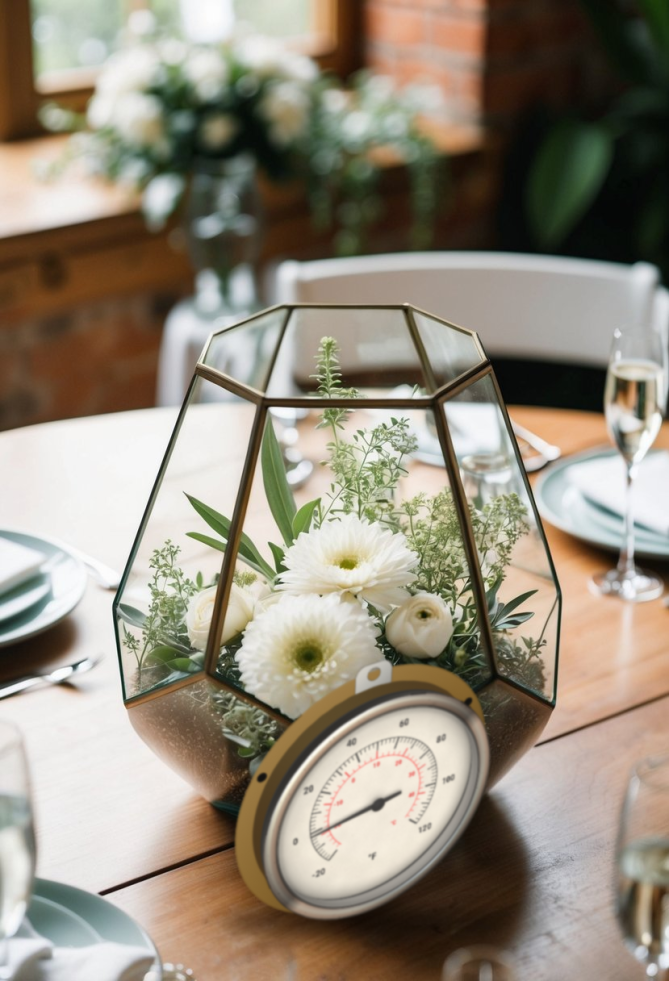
0
